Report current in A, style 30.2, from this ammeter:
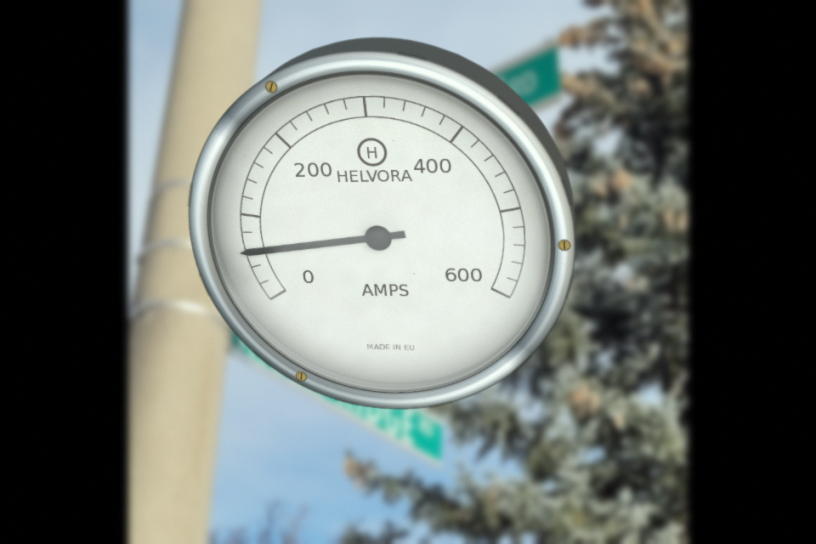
60
